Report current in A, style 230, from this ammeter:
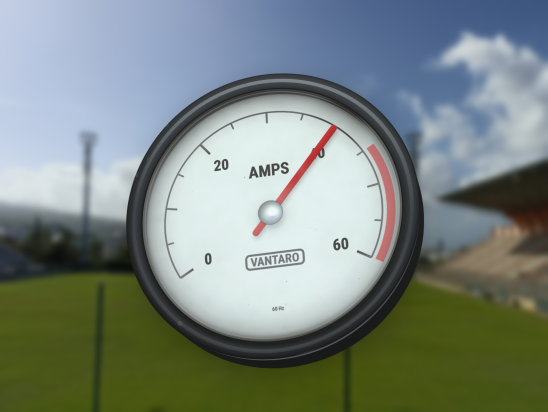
40
